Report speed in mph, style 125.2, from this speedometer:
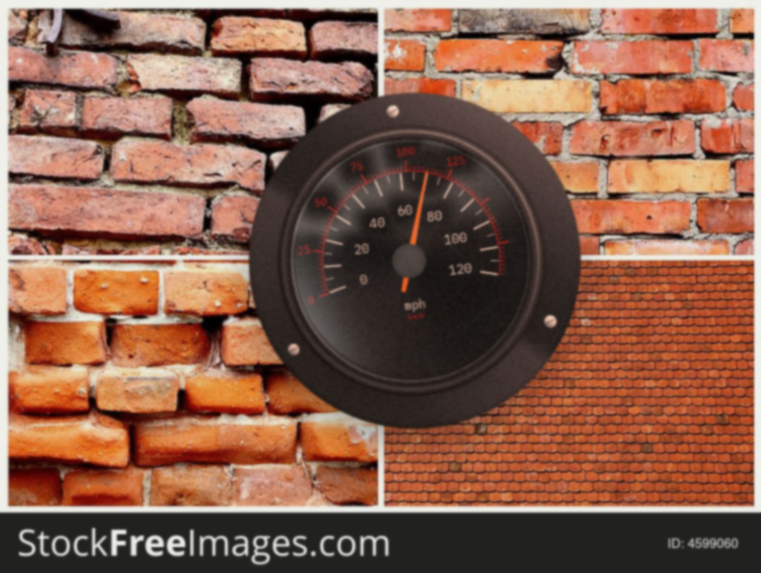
70
